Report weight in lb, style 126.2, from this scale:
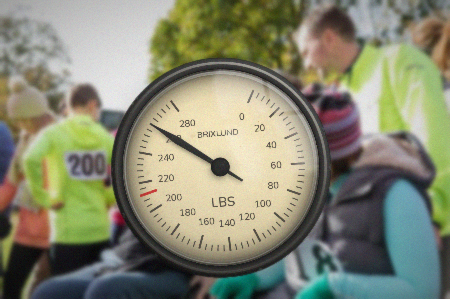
260
